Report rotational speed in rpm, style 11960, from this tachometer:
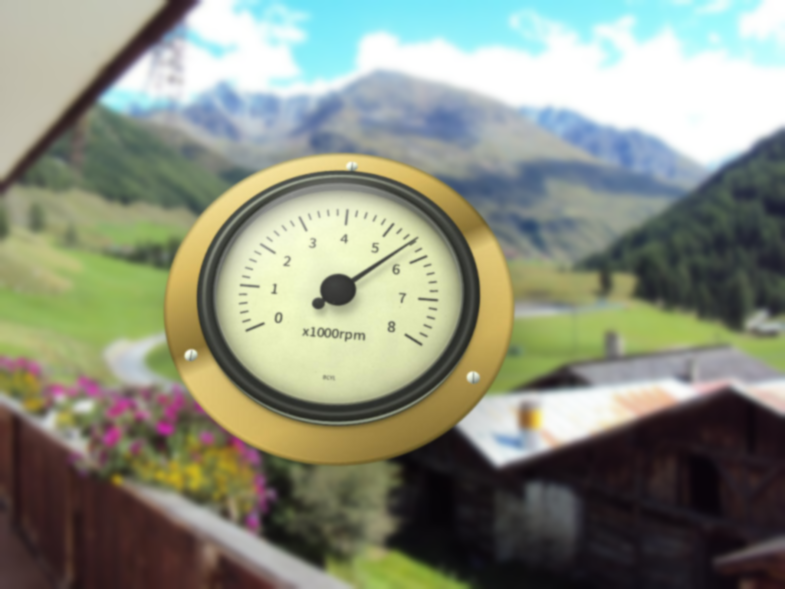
5600
